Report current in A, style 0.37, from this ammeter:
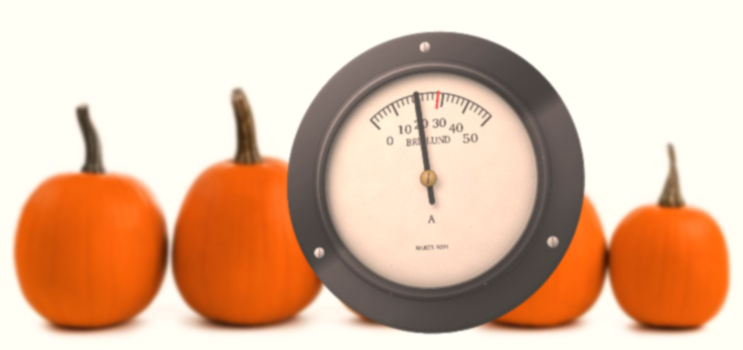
20
